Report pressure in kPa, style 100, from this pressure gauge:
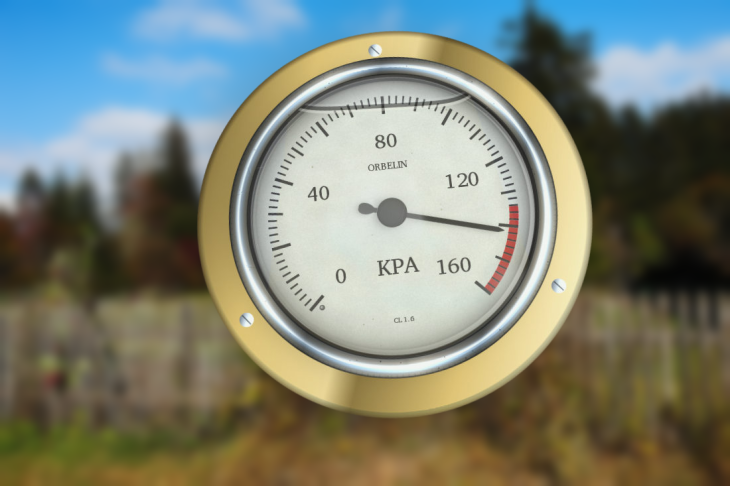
142
